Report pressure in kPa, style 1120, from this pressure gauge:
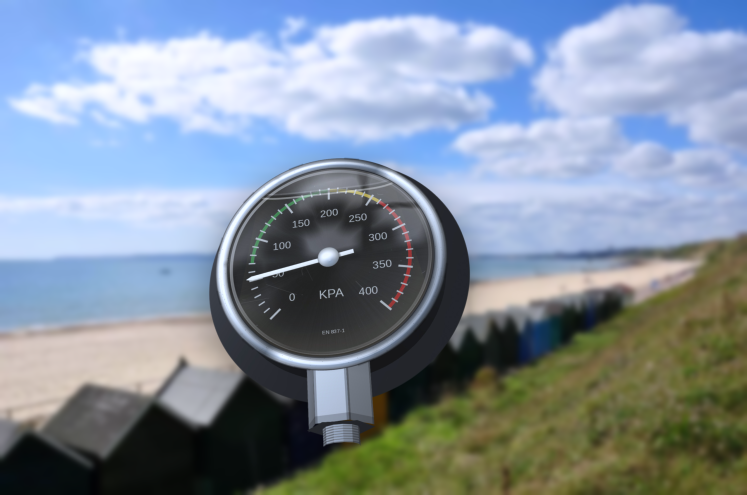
50
